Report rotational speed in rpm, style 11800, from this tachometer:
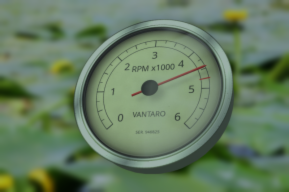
4500
